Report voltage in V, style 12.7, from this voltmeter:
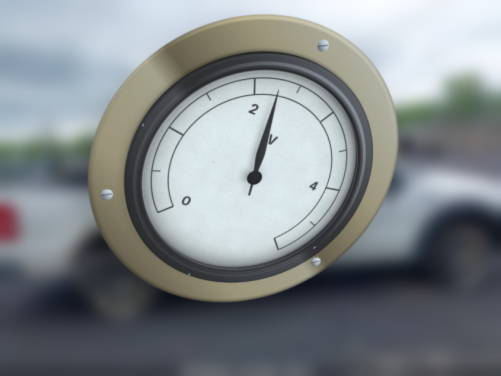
2.25
